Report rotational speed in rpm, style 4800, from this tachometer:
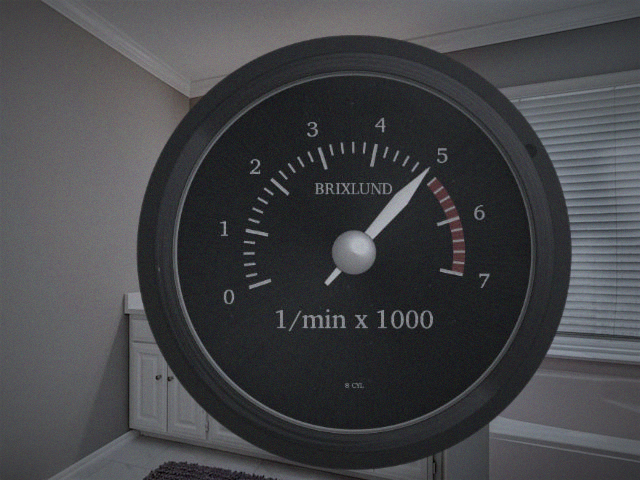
5000
